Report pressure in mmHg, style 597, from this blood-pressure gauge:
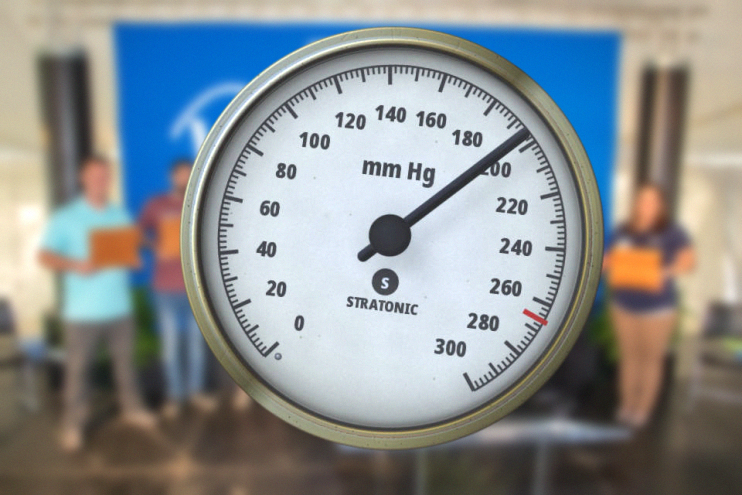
196
